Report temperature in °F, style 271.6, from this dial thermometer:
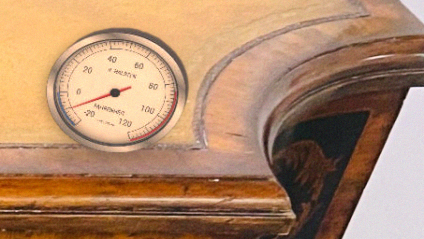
-10
